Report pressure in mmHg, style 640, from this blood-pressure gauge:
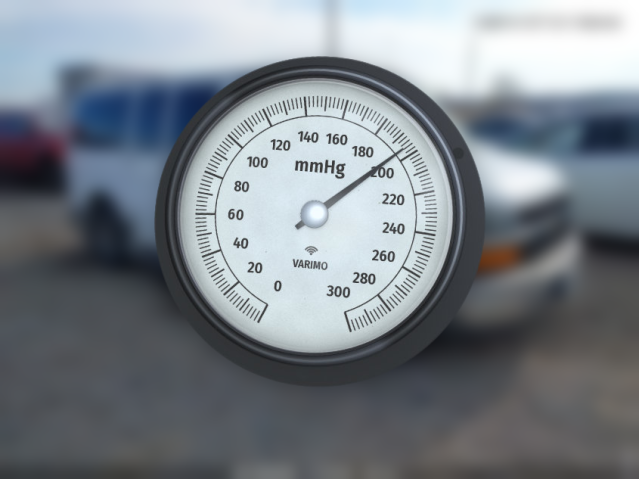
196
